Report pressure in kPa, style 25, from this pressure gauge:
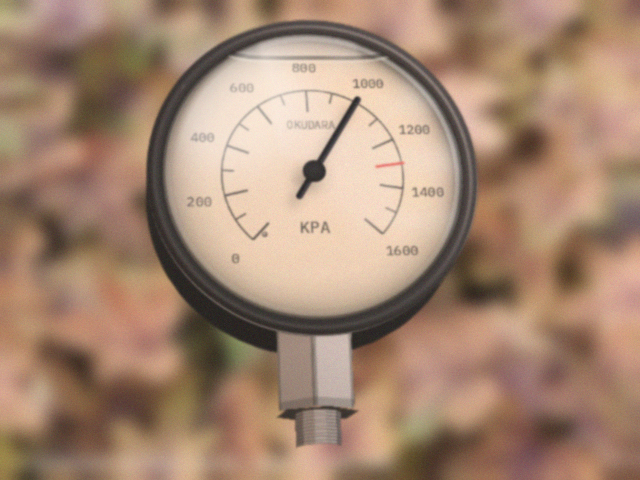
1000
